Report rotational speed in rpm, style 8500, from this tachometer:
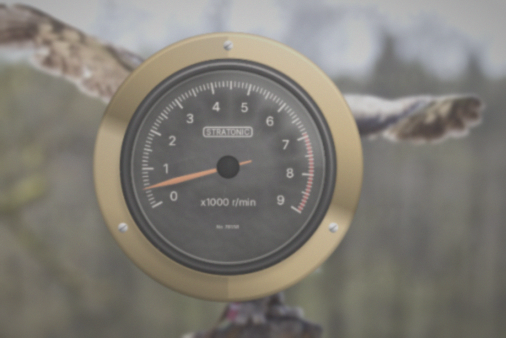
500
